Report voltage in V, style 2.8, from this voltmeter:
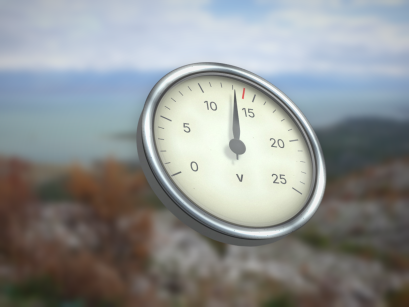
13
